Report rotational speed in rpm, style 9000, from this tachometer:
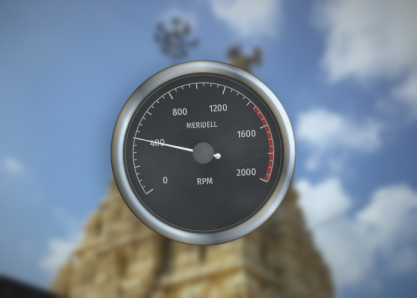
400
